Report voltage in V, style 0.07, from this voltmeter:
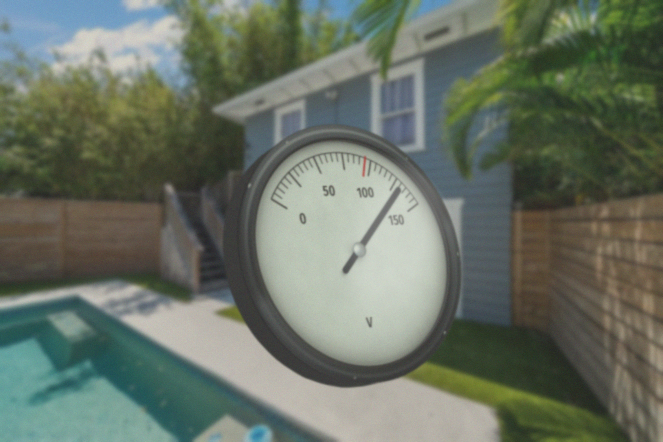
130
